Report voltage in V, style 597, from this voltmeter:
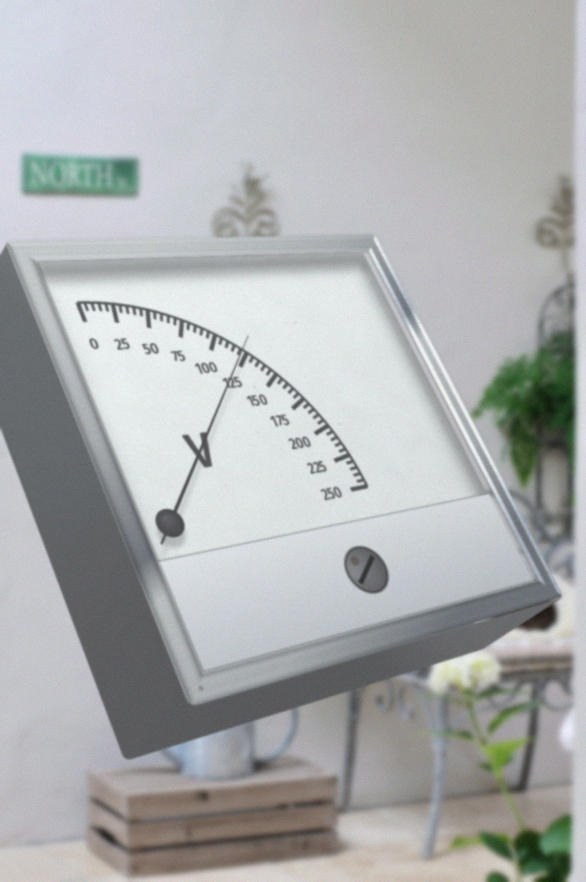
120
